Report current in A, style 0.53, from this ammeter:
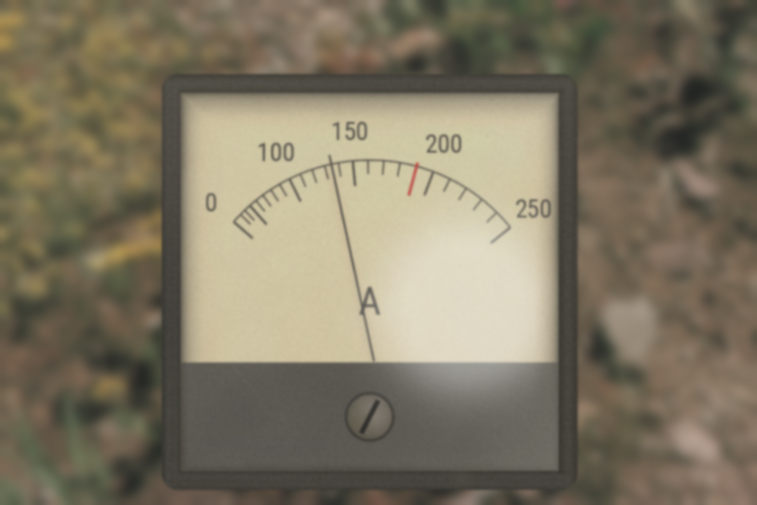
135
